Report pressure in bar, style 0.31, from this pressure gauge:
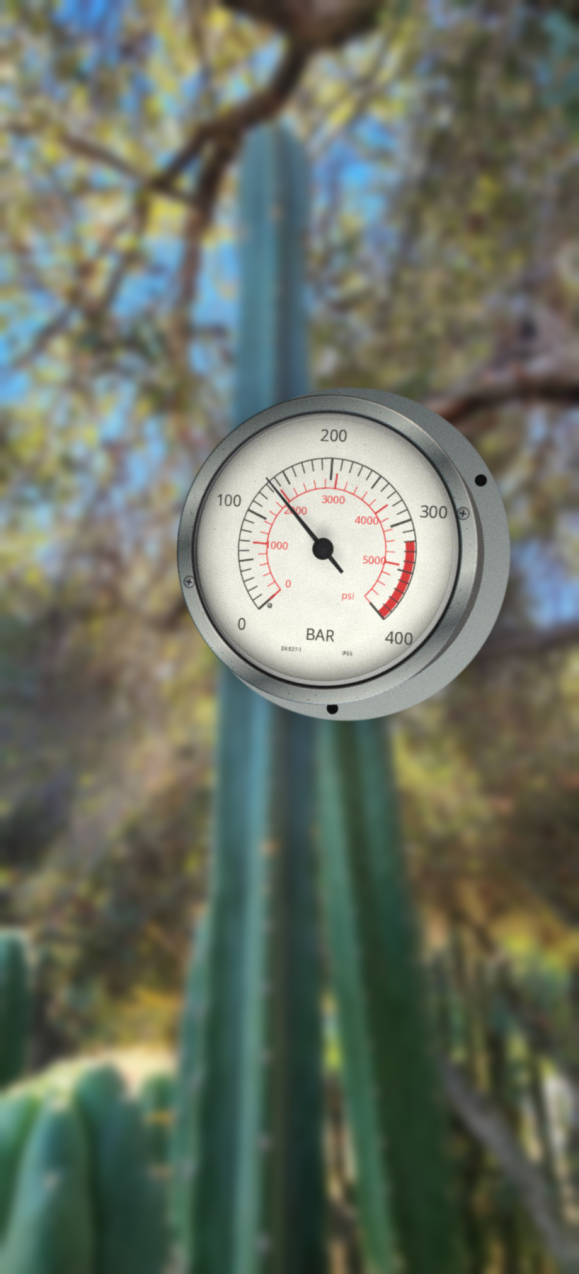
135
